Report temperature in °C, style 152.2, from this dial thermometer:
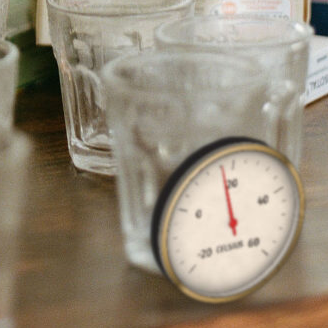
16
